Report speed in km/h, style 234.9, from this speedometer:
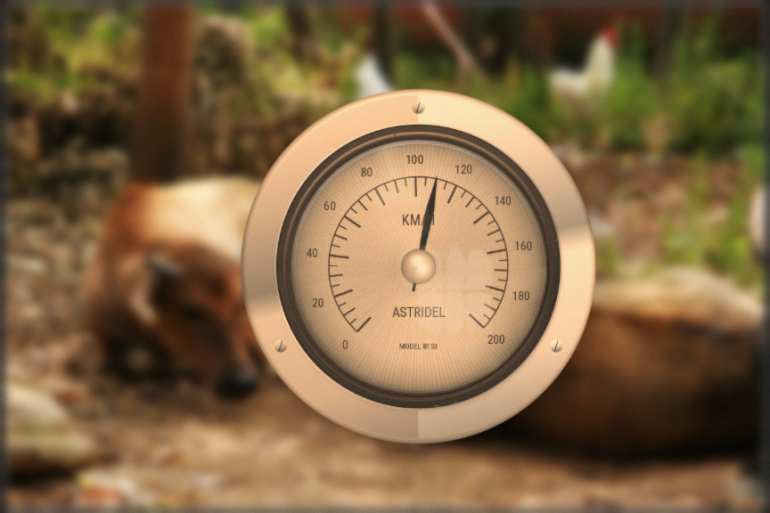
110
